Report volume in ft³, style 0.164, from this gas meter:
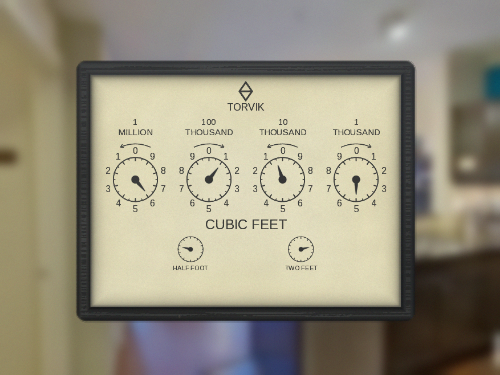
610500
